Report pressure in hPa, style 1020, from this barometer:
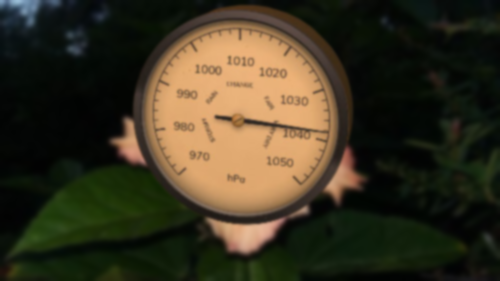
1038
